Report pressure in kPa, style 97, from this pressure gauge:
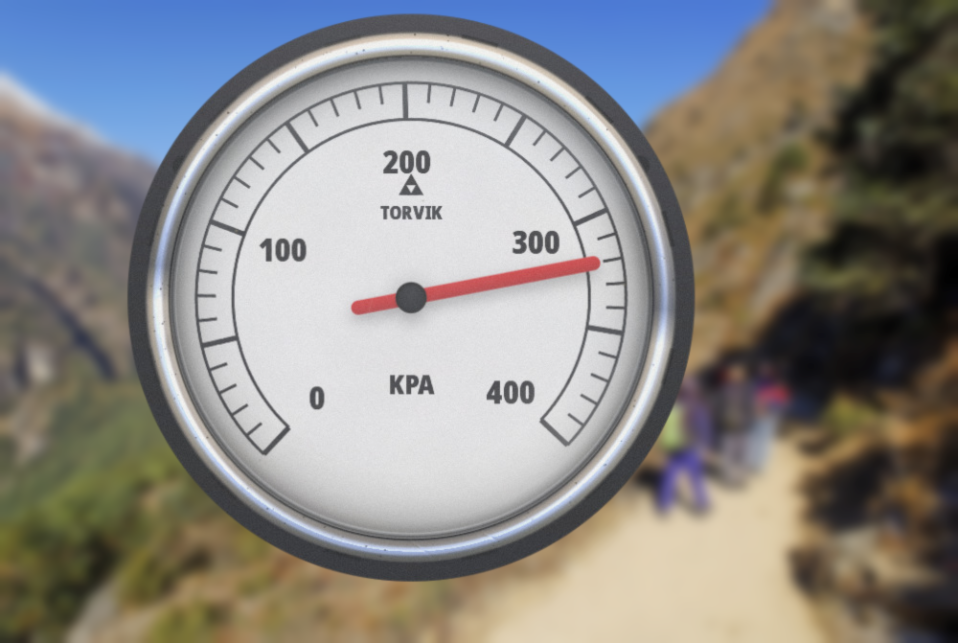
320
